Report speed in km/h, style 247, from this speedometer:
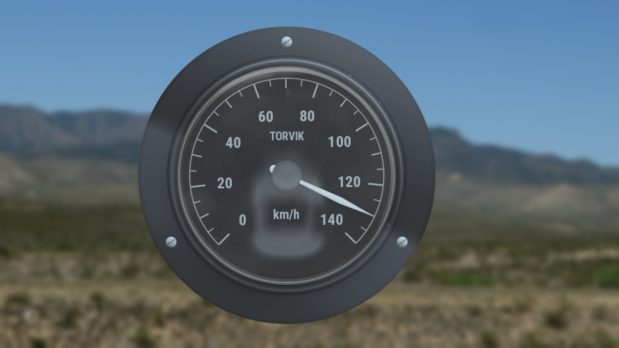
130
